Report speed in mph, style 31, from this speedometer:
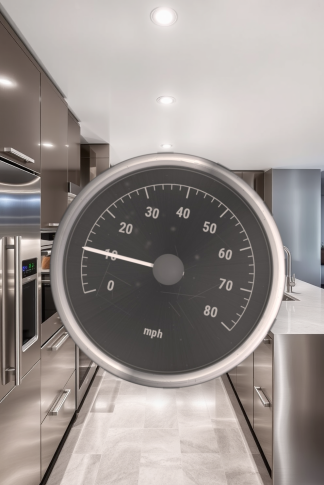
10
